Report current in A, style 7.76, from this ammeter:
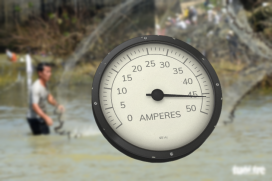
46
